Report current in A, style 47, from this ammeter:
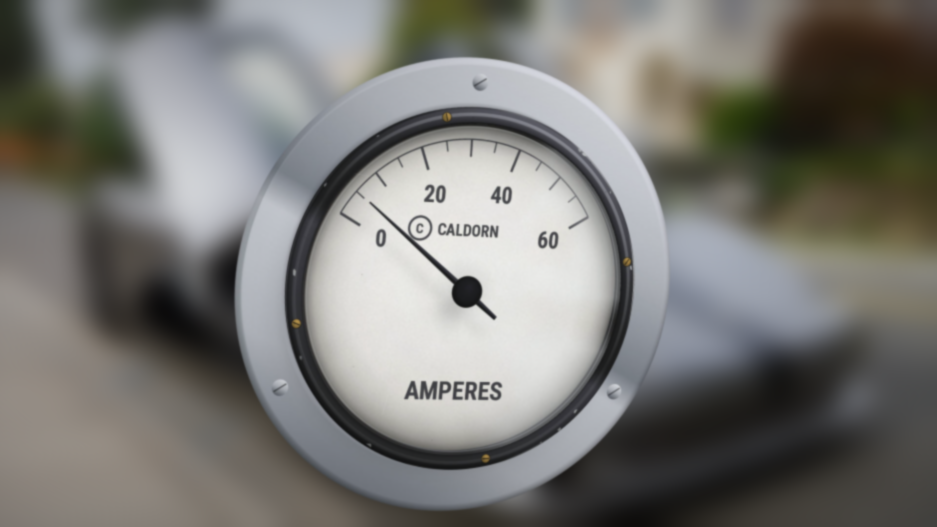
5
